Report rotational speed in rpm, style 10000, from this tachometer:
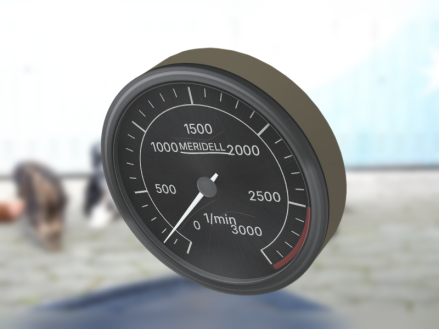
150
